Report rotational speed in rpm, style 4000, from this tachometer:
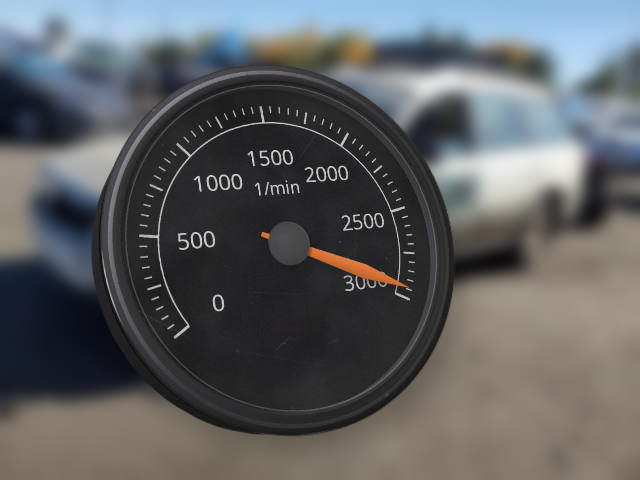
2950
